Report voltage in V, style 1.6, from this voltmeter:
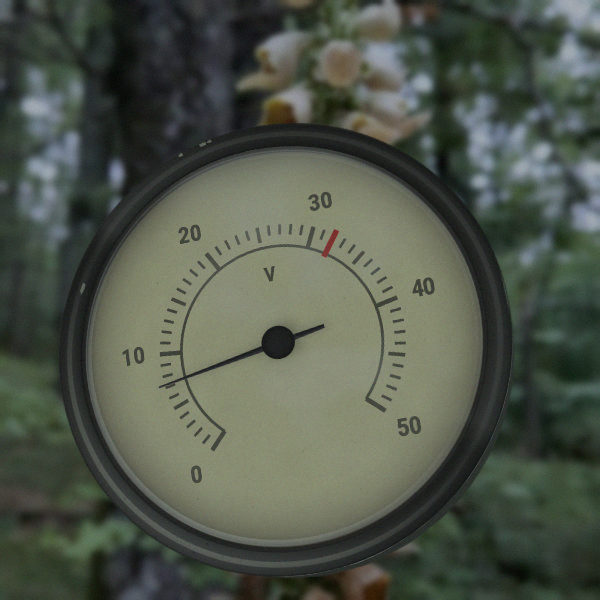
7
